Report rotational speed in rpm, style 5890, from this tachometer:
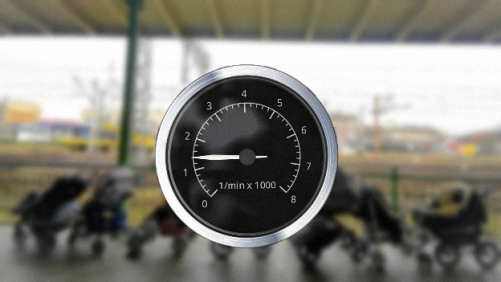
1400
